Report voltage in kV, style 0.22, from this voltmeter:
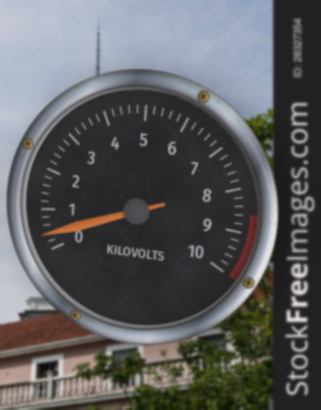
0.4
